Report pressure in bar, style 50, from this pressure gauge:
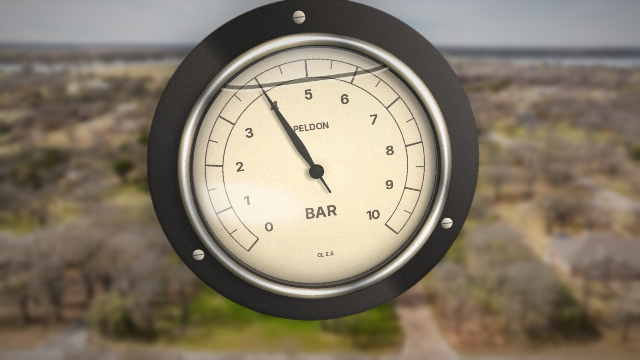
4
